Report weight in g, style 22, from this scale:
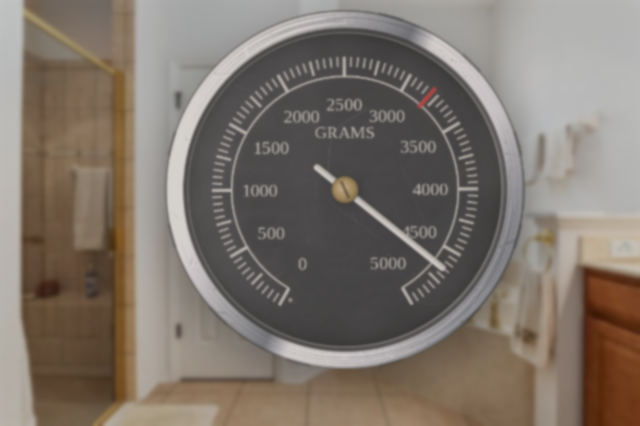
4650
